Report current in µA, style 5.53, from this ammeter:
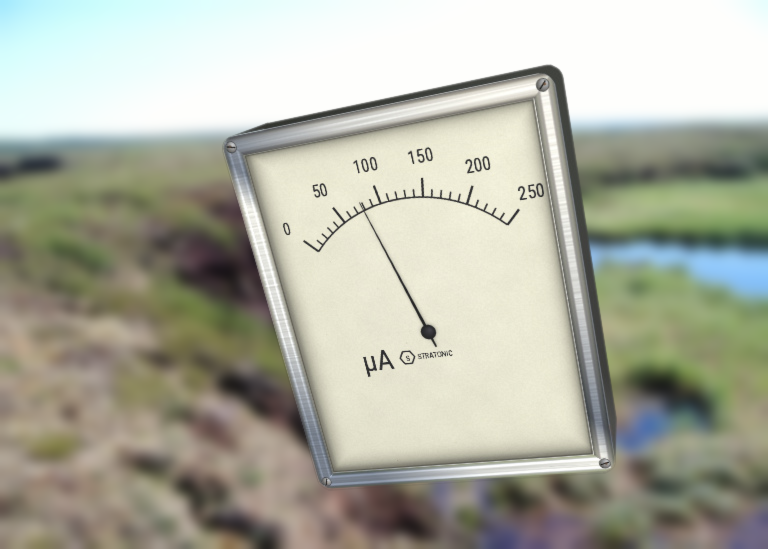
80
